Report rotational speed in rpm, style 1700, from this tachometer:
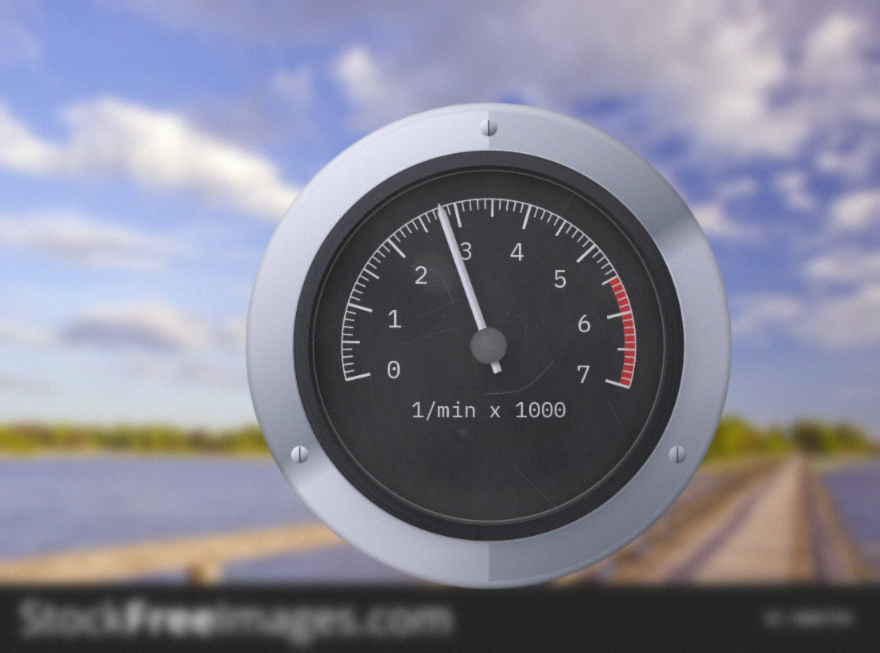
2800
